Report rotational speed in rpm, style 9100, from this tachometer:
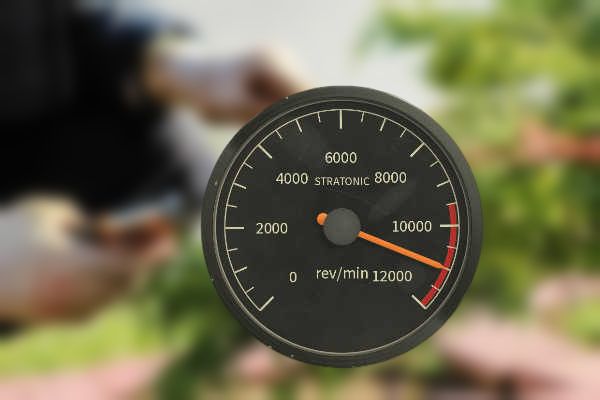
11000
